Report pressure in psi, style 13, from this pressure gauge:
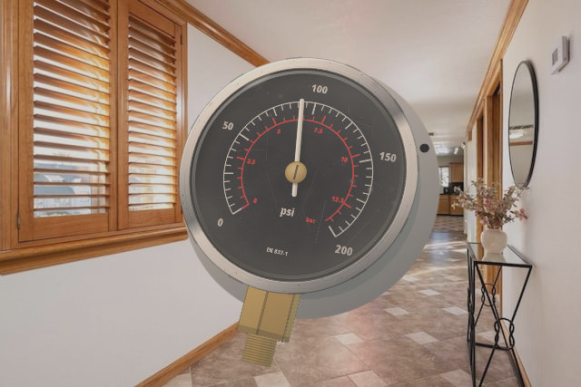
92.5
